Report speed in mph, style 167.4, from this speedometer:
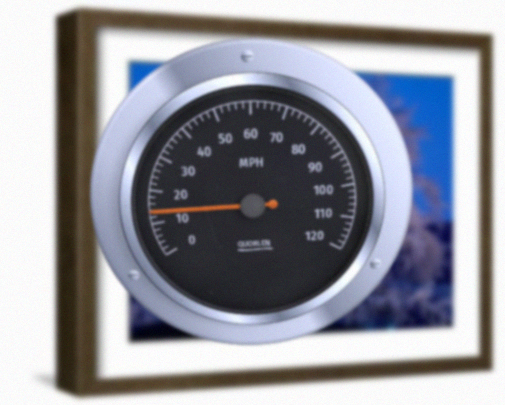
14
